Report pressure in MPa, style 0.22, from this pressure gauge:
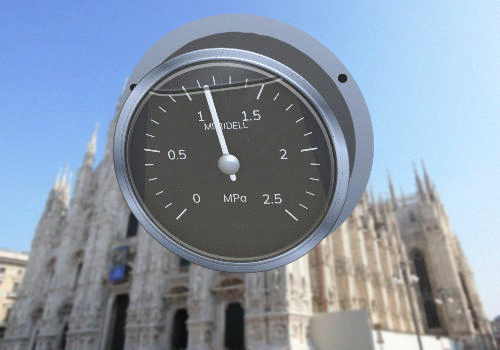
1.15
